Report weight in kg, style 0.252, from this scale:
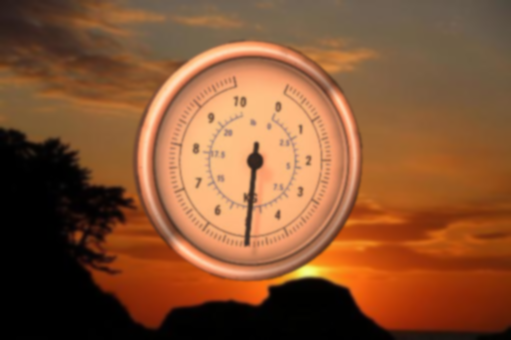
5
